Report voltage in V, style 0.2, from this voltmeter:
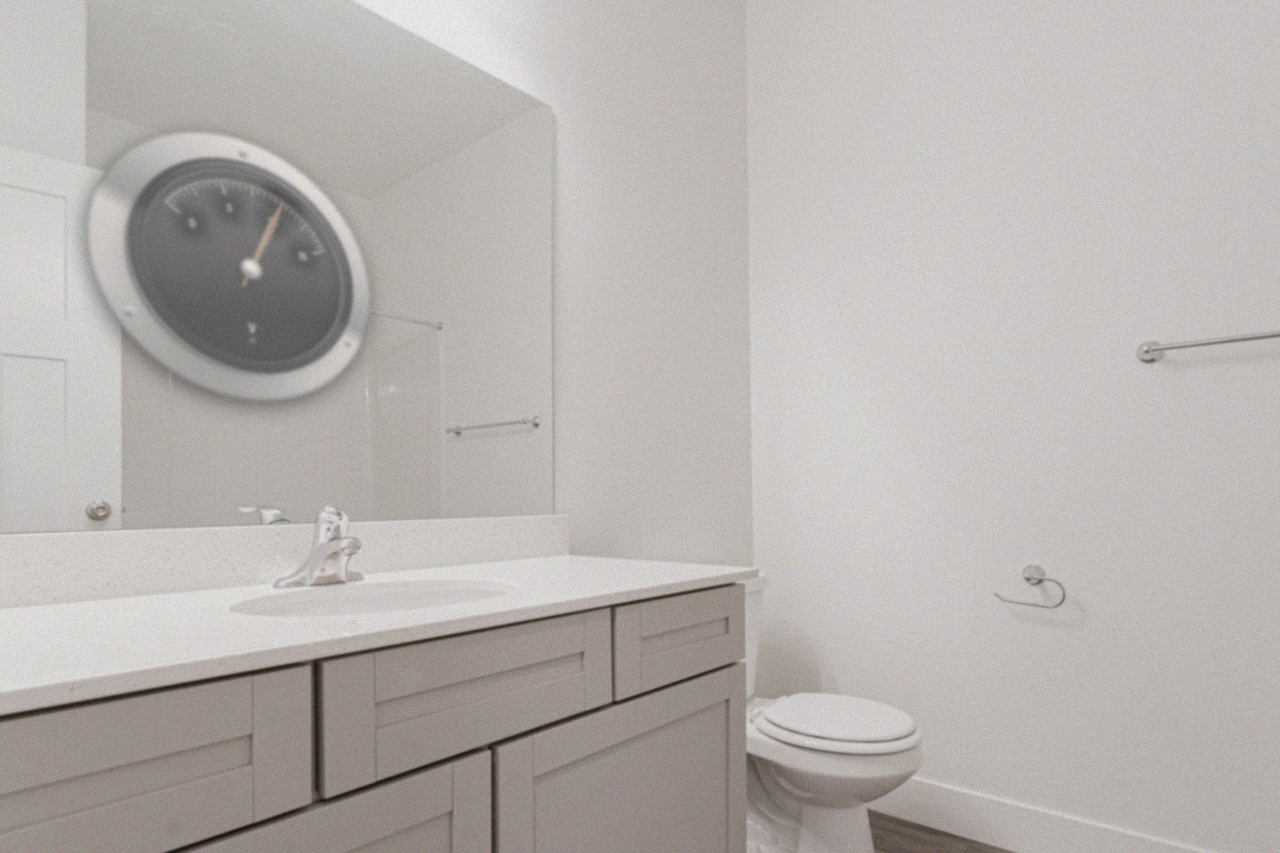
10
